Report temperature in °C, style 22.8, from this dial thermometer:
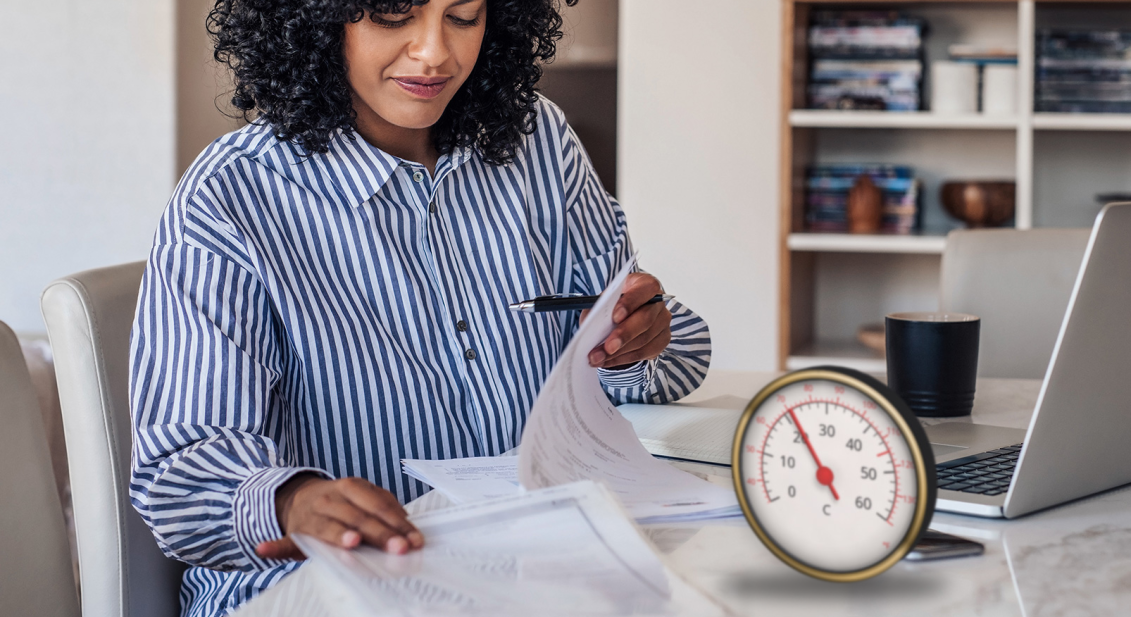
22
